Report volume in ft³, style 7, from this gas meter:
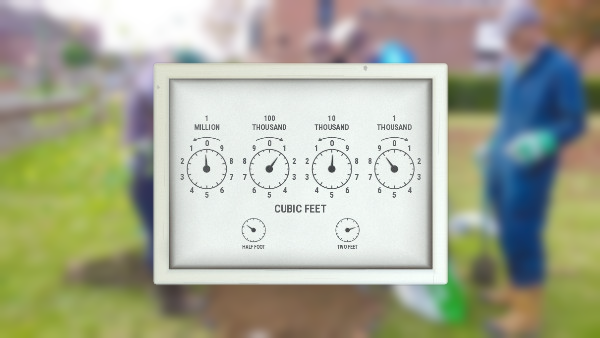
9900
